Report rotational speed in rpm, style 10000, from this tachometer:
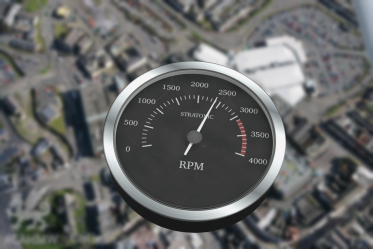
2400
